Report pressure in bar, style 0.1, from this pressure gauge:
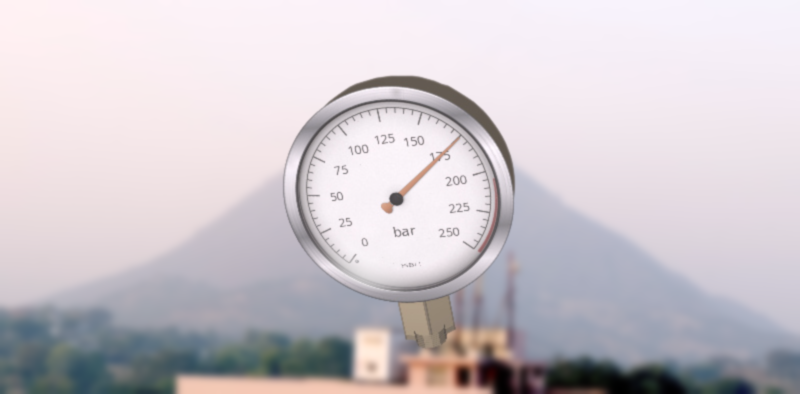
175
